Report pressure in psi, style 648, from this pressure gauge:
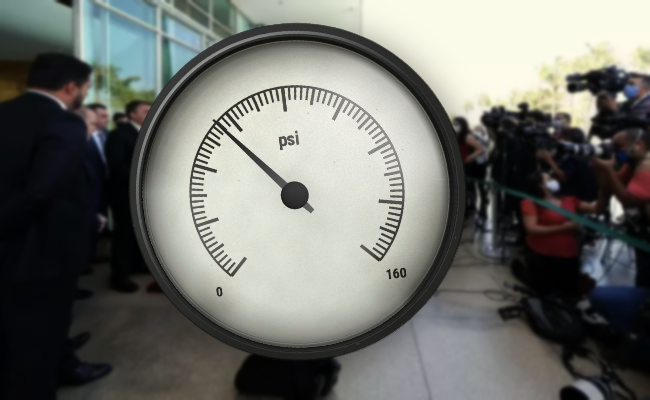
56
